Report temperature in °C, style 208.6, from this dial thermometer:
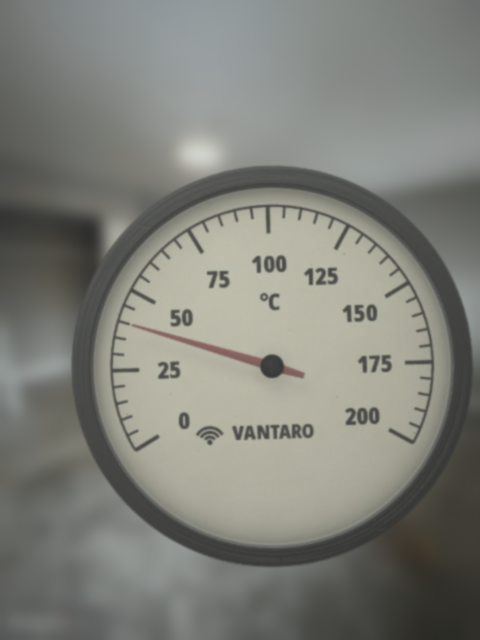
40
